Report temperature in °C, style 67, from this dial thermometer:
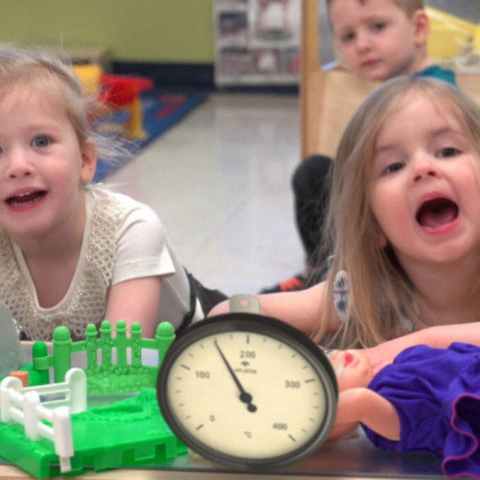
160
